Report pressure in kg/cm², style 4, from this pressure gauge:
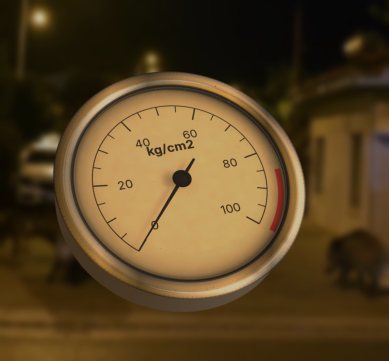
0
